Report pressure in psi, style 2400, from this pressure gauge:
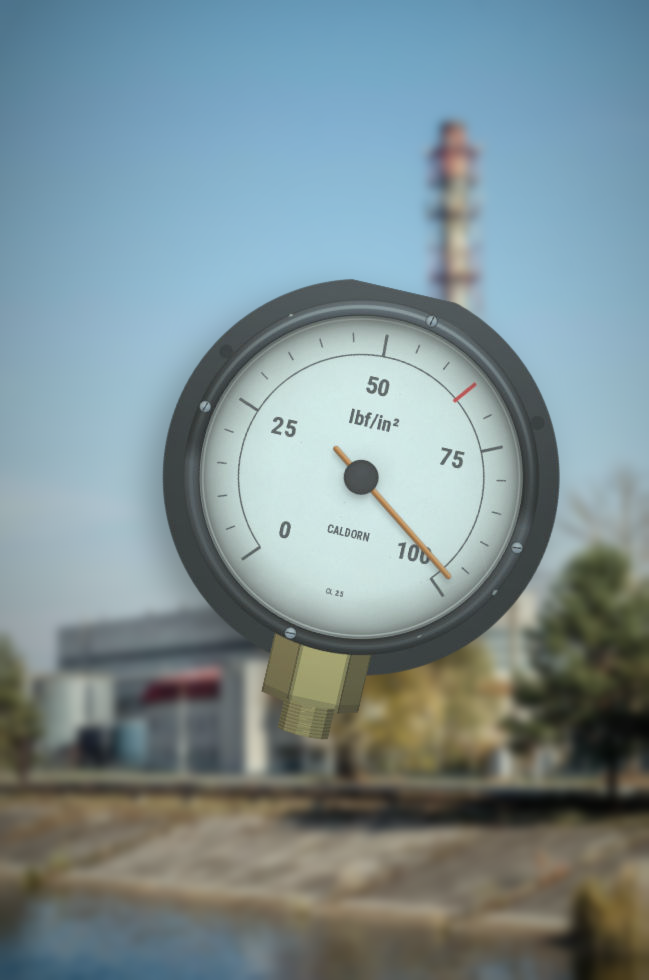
97.5
